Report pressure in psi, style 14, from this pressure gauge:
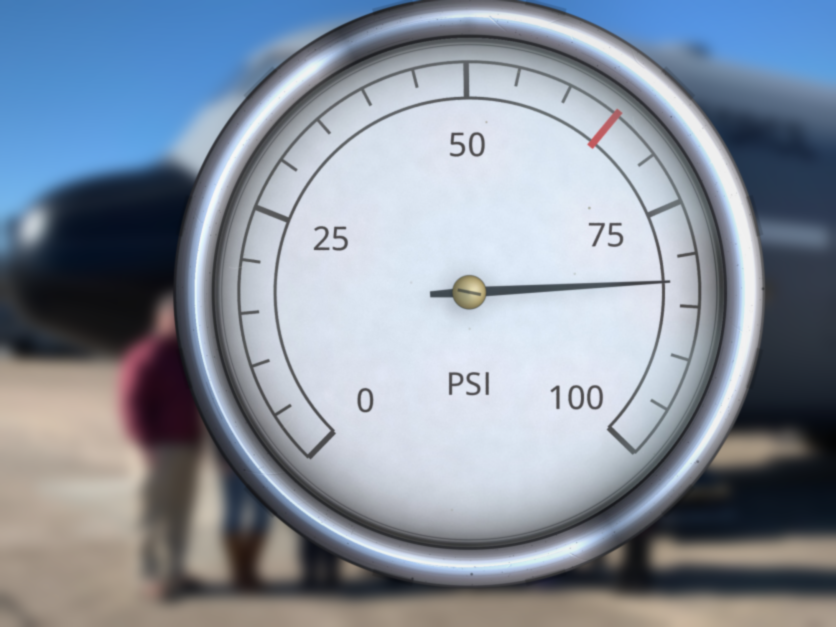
82.5
